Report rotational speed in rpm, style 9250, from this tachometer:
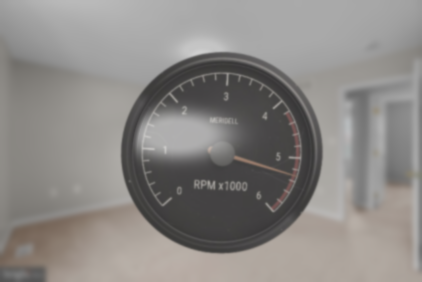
5300
